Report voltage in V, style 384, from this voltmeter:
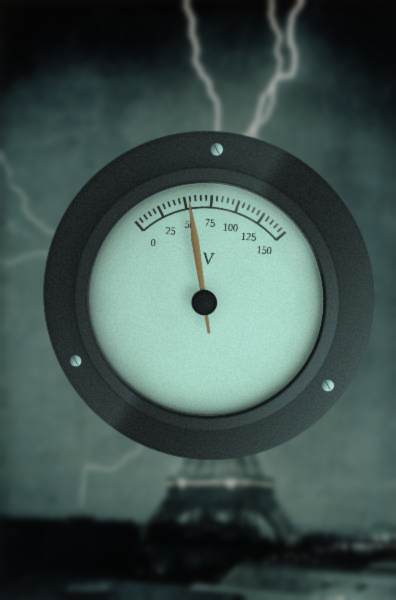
55
